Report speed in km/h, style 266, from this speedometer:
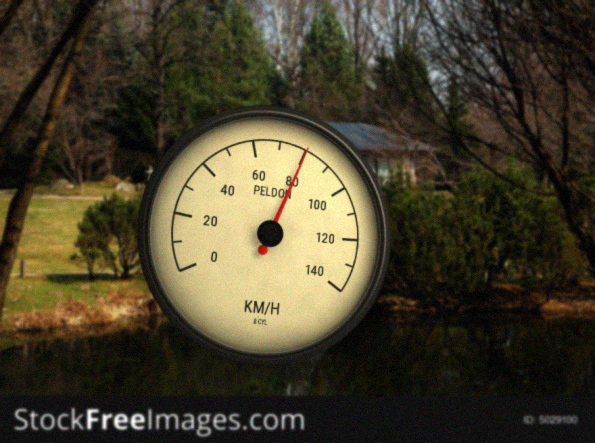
80
